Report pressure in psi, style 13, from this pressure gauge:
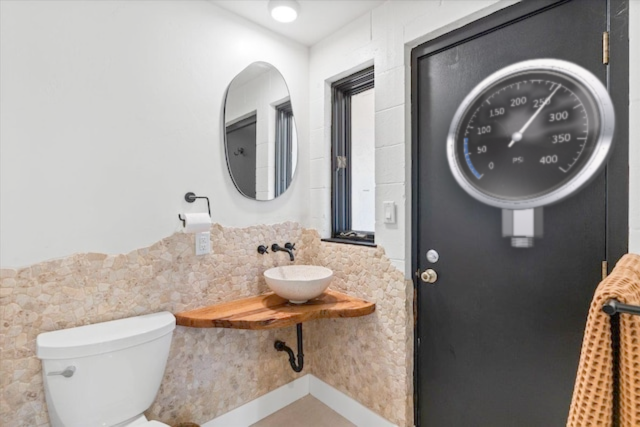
260
